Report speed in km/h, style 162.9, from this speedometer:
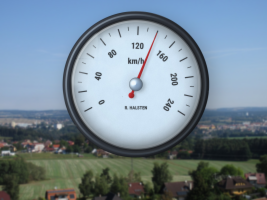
140
